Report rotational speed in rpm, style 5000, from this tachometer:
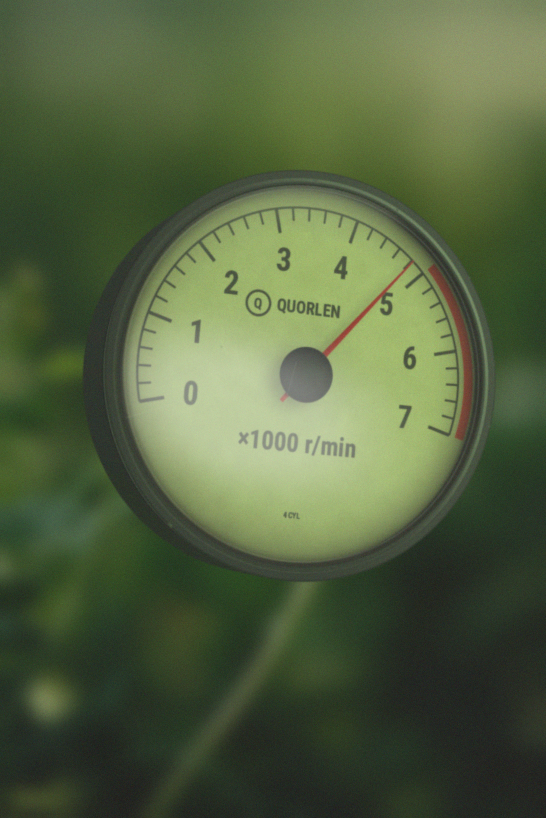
4800
